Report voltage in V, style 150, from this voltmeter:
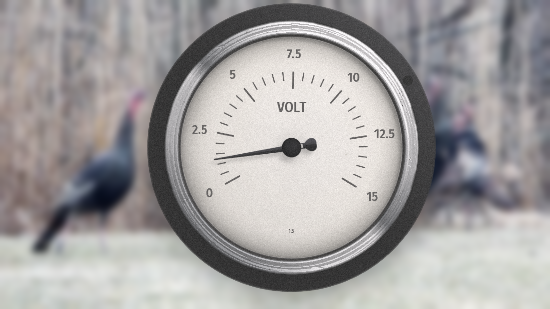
1.25
